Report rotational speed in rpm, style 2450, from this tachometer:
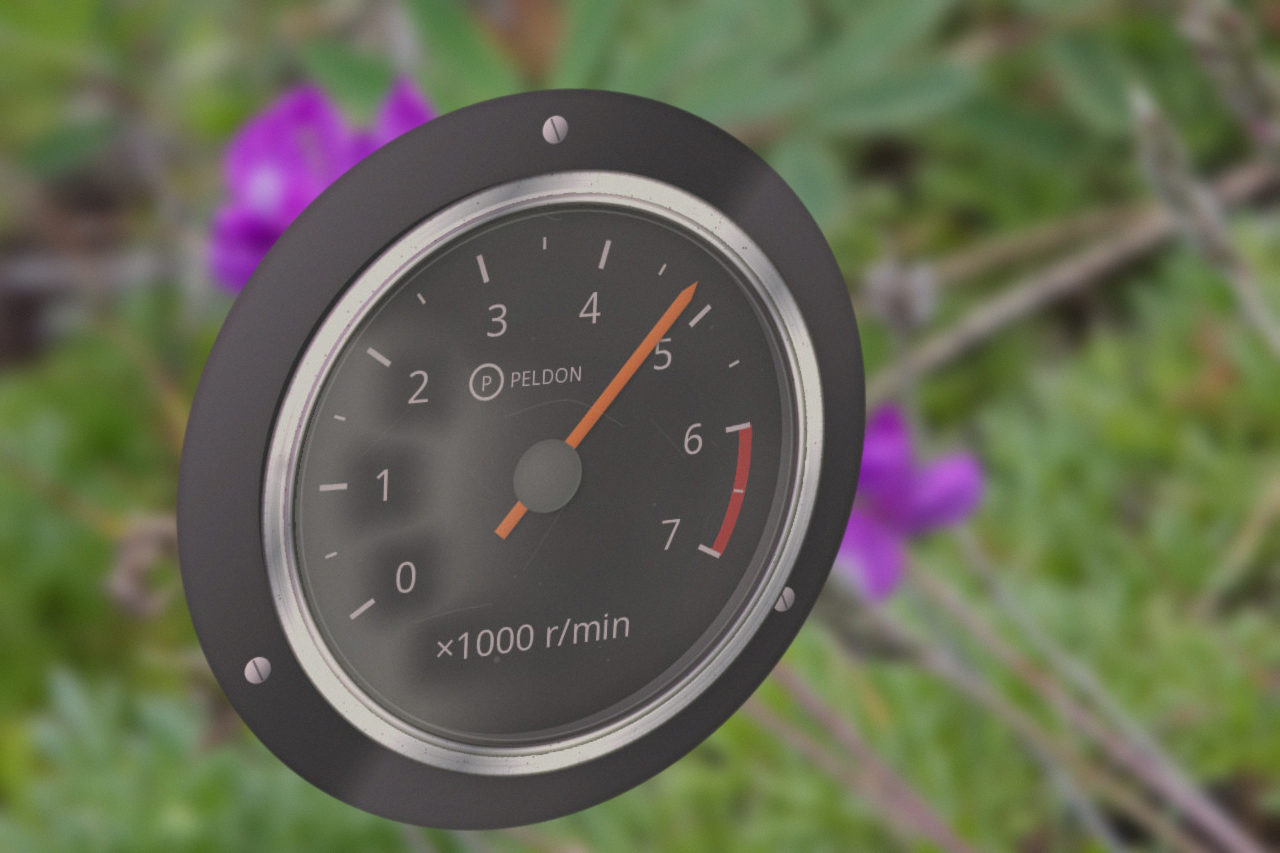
4750
